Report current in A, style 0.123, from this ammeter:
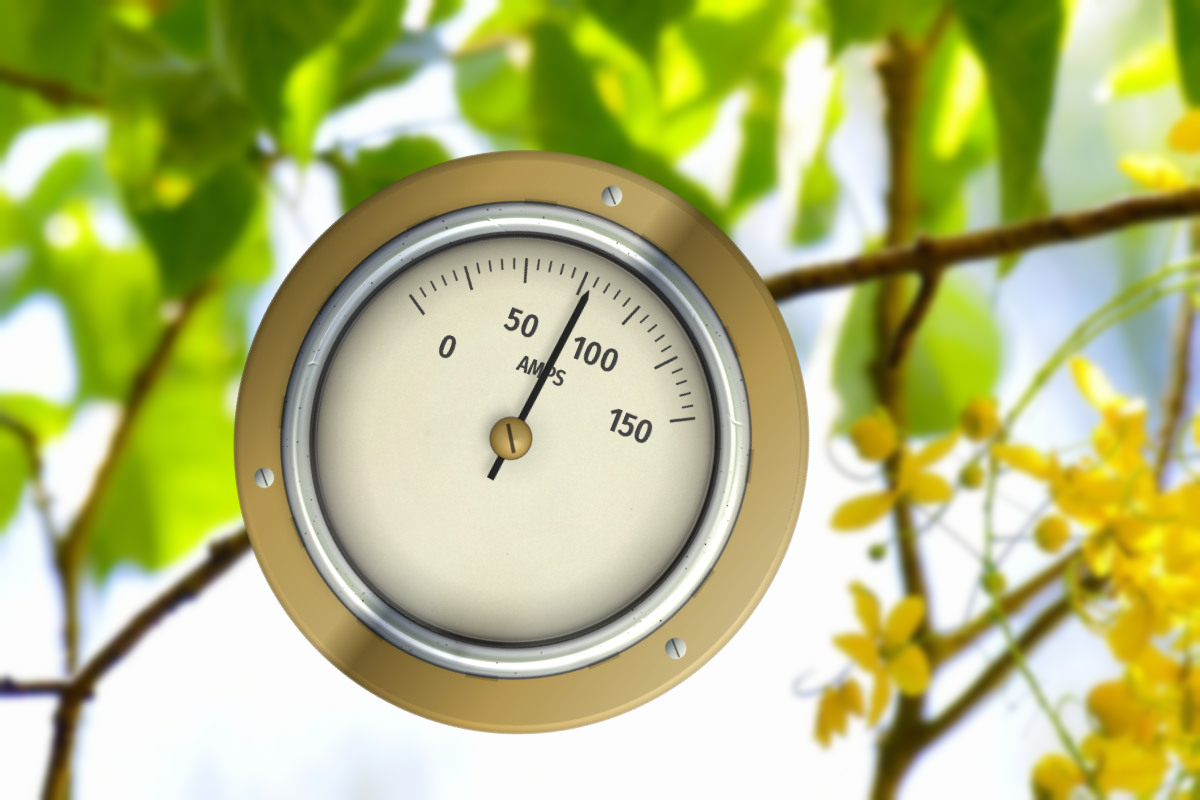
80
